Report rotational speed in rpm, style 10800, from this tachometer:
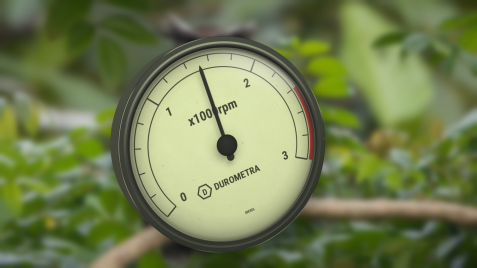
1500
